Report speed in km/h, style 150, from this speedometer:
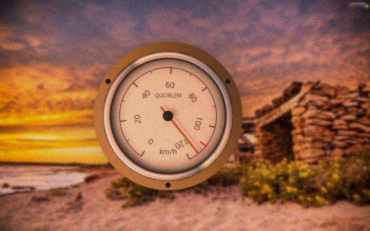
115
